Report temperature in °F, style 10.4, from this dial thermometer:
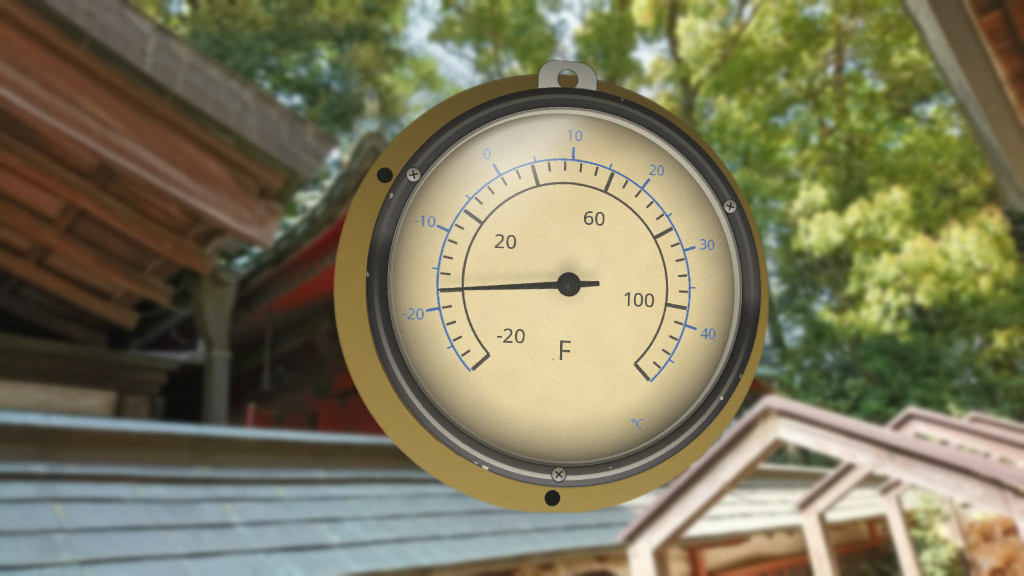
0
